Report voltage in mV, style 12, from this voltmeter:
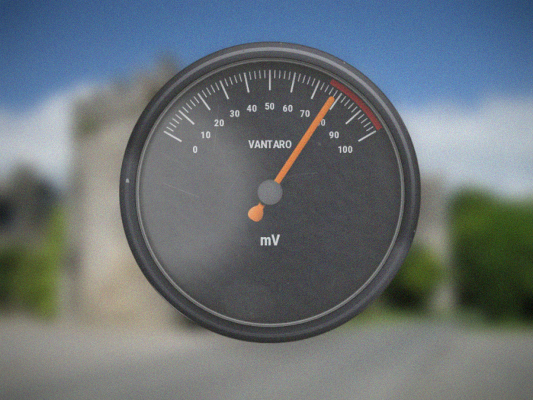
78
